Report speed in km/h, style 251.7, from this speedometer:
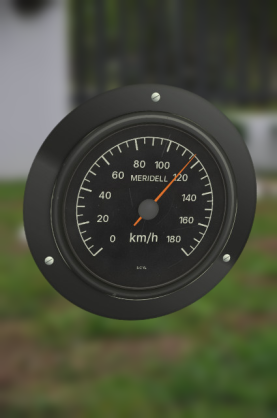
115
